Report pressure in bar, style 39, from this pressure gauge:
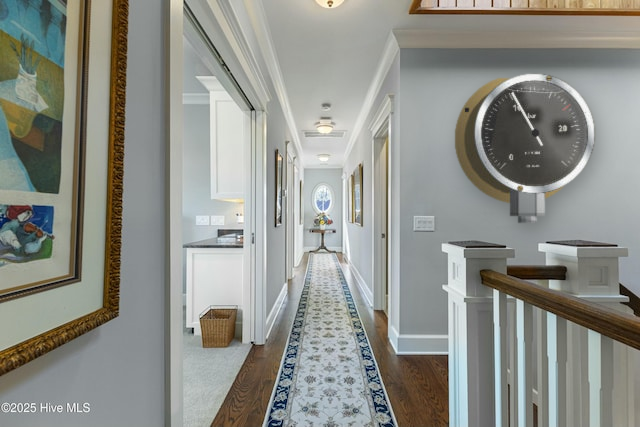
10
